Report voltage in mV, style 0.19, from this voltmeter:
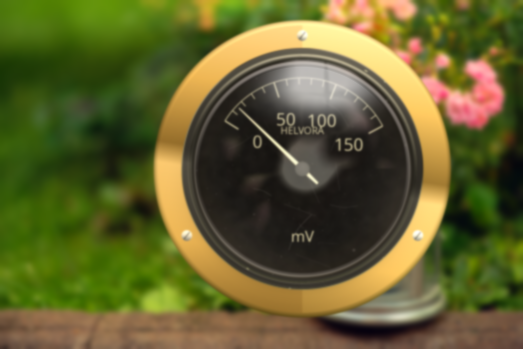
15
